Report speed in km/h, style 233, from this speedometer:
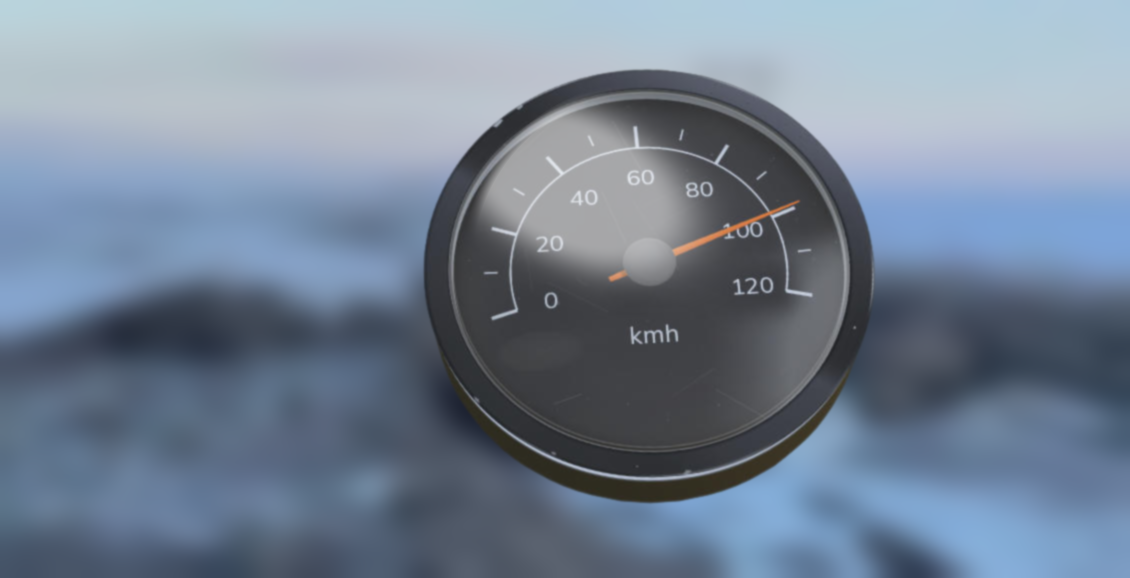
100
